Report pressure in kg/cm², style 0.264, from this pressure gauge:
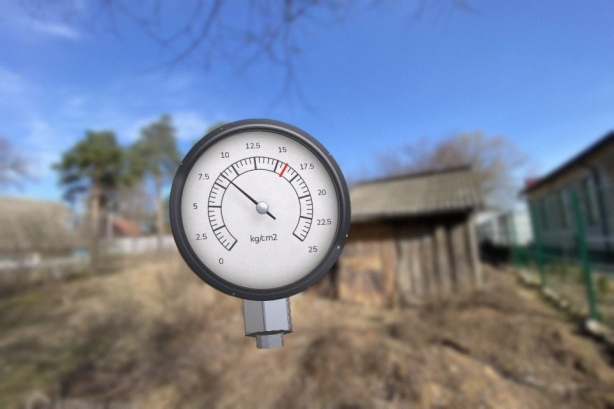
8.5
